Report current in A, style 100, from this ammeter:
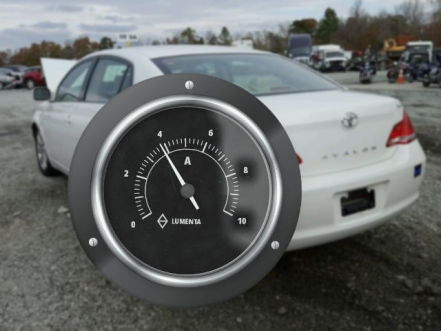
3.8
